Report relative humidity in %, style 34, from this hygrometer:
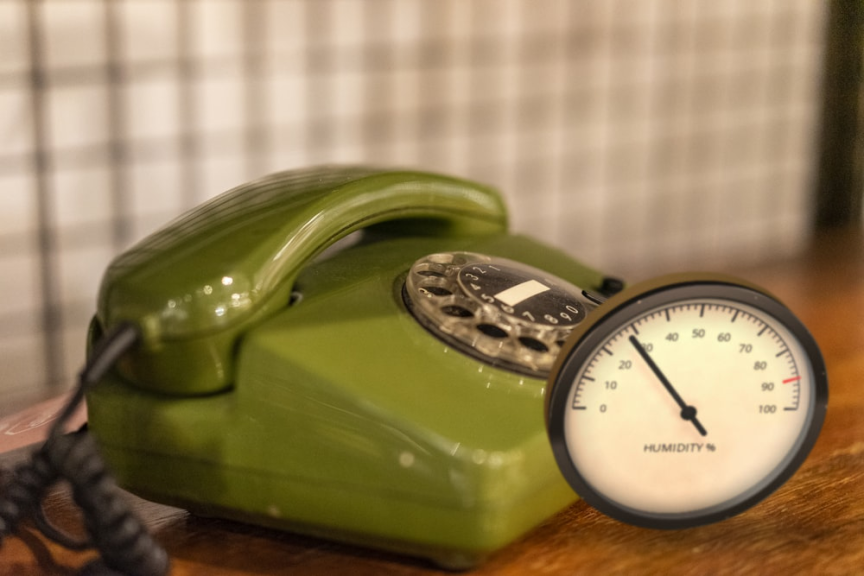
28
